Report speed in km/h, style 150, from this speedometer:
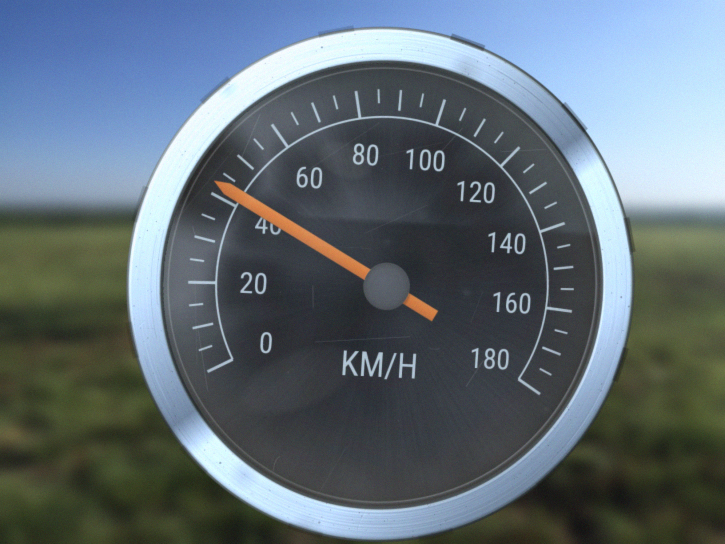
42.5
